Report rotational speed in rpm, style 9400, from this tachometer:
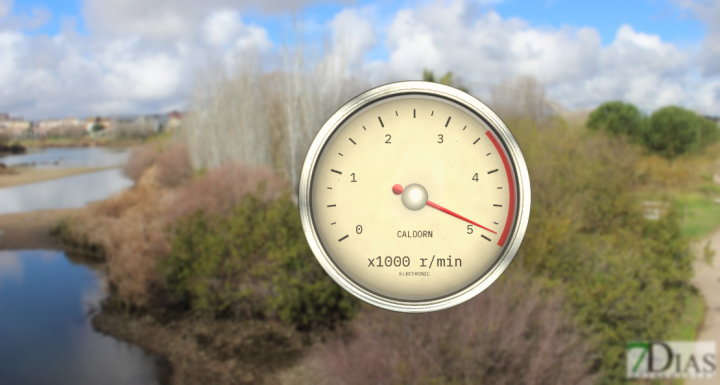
4875
